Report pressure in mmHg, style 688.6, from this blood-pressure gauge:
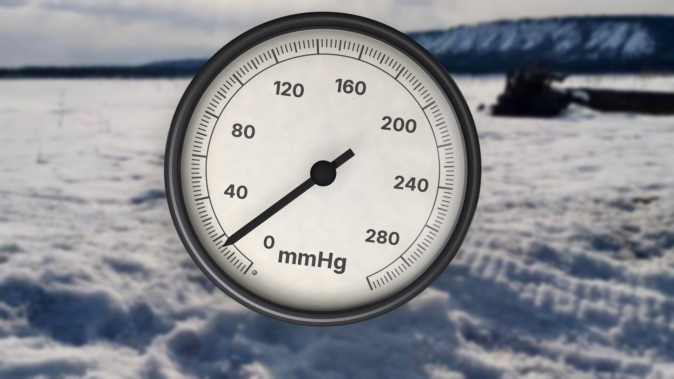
16
